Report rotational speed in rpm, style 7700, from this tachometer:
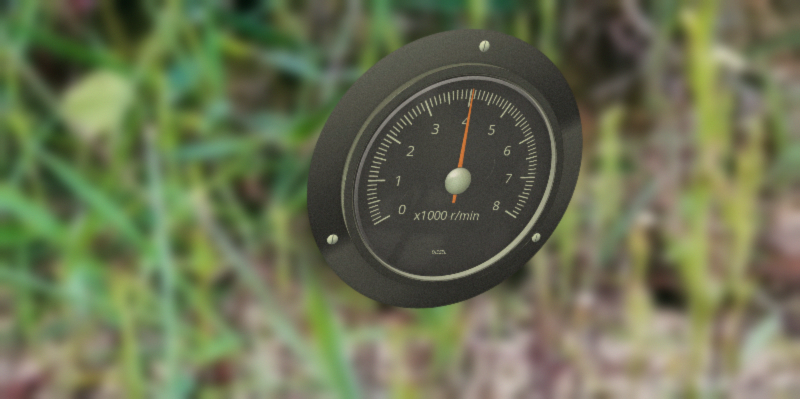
4000
